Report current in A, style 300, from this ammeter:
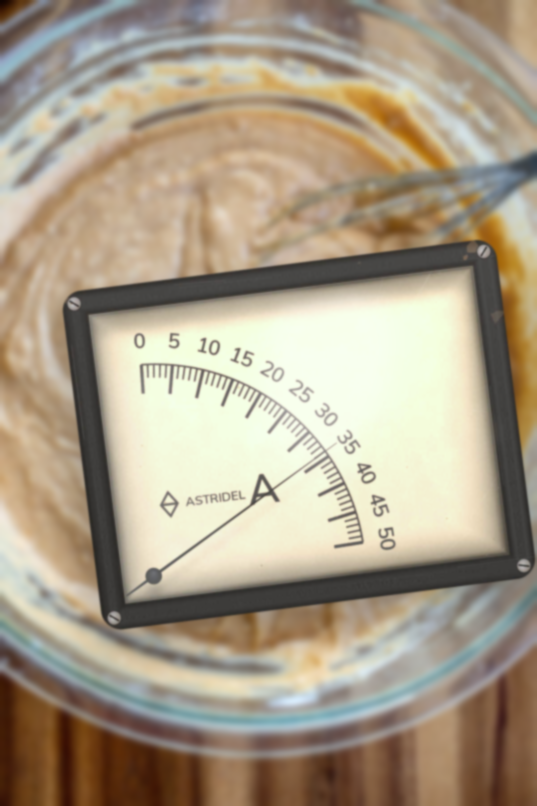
34
